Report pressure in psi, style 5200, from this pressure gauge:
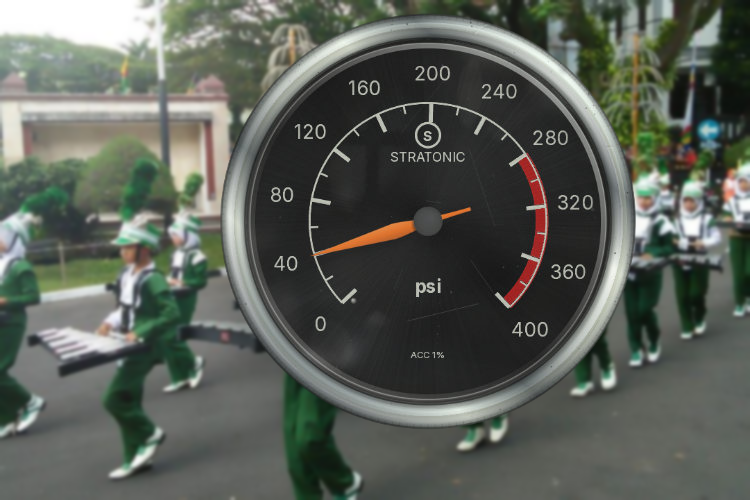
40
